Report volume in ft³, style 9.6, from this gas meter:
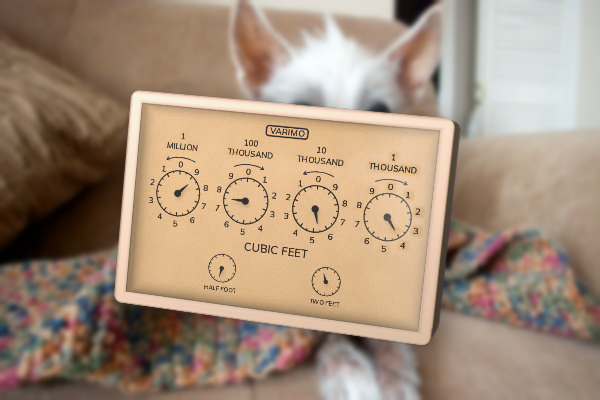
875400
